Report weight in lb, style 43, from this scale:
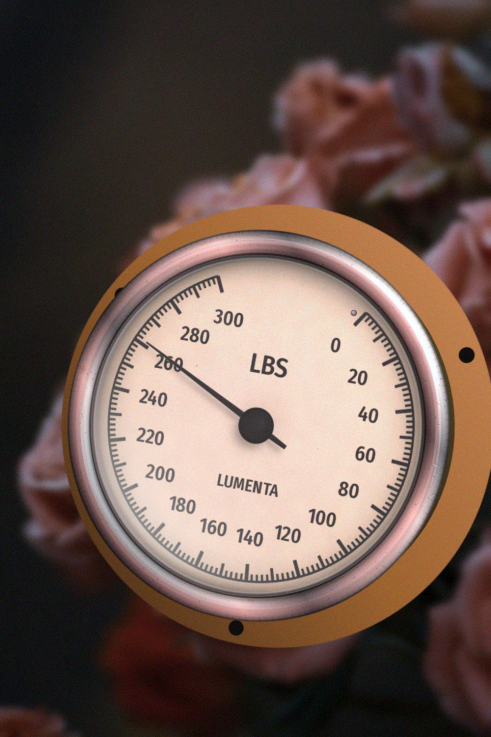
262
